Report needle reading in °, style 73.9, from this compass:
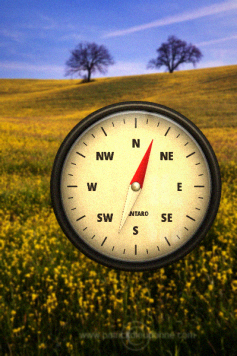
20
